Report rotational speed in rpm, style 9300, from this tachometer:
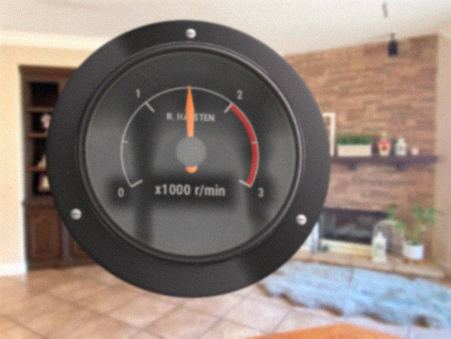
1500
